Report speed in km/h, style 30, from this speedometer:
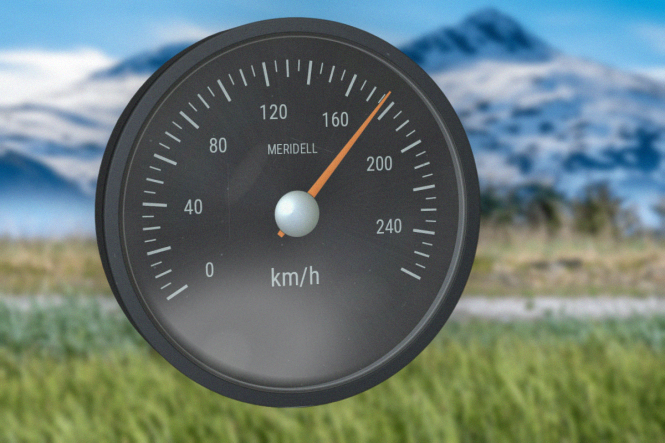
175
